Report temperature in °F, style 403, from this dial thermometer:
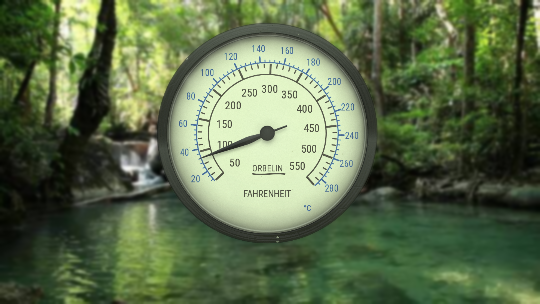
90
